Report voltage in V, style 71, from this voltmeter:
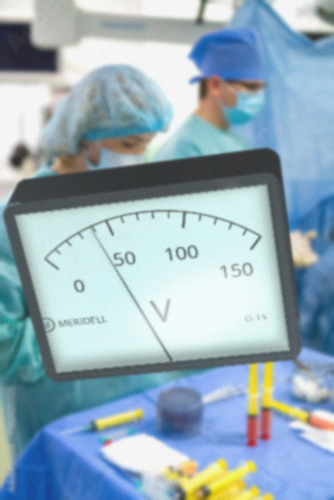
40
